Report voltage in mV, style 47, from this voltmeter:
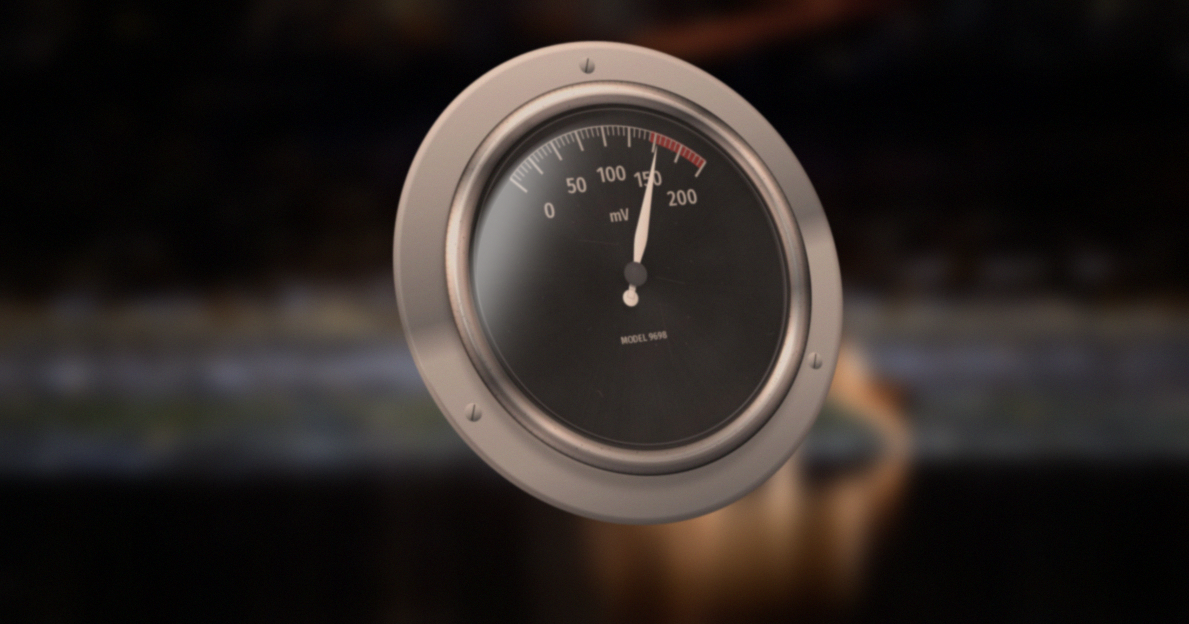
150
